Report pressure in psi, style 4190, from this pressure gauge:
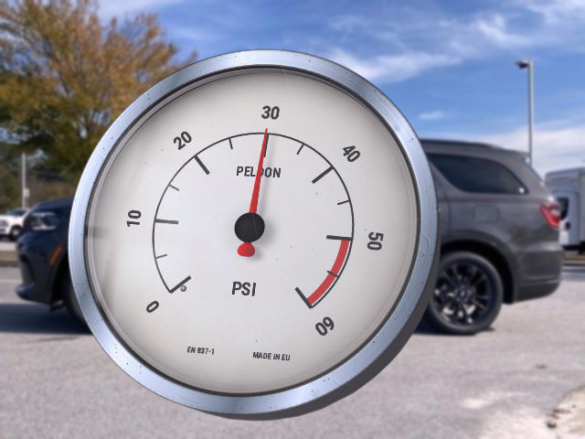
30
